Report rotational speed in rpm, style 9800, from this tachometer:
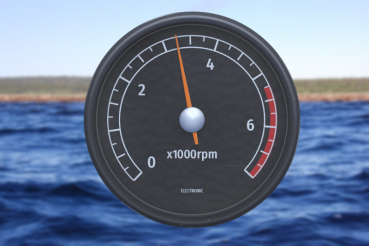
3250
